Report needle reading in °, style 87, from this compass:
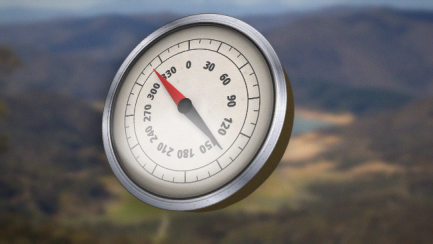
320
